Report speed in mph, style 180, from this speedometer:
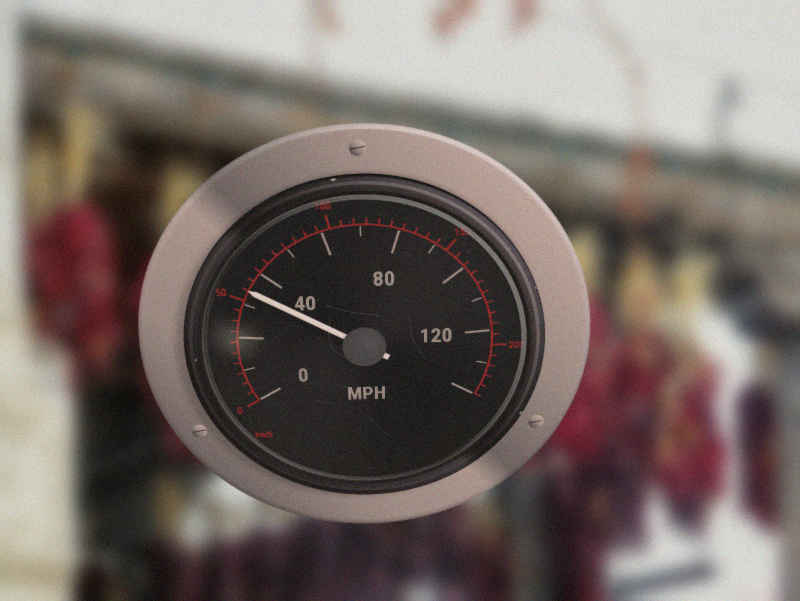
35
